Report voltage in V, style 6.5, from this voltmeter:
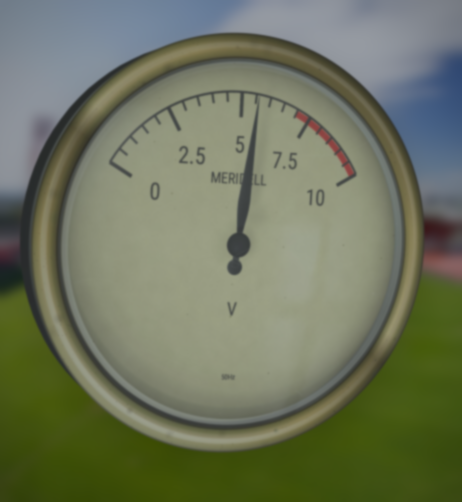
5.5
